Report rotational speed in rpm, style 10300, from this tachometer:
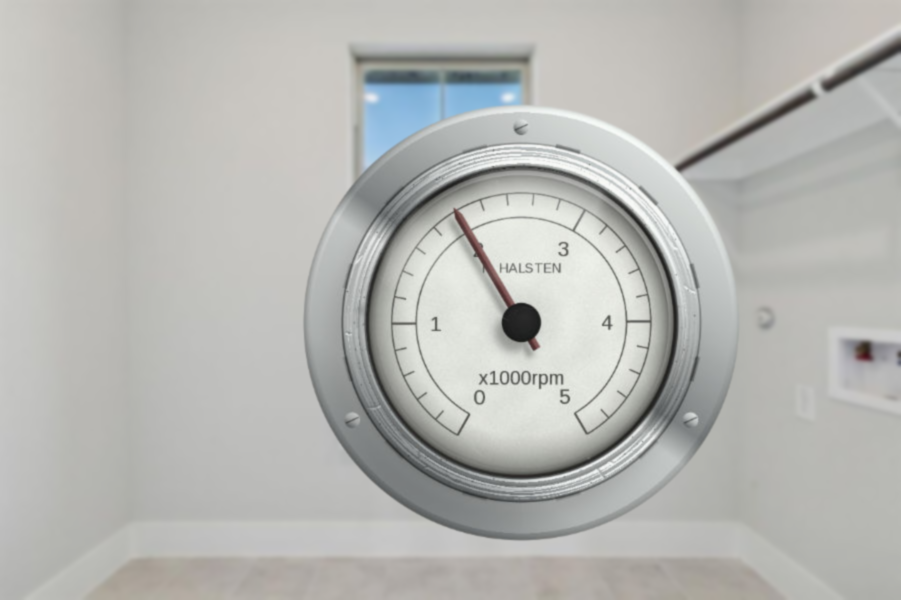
2000
